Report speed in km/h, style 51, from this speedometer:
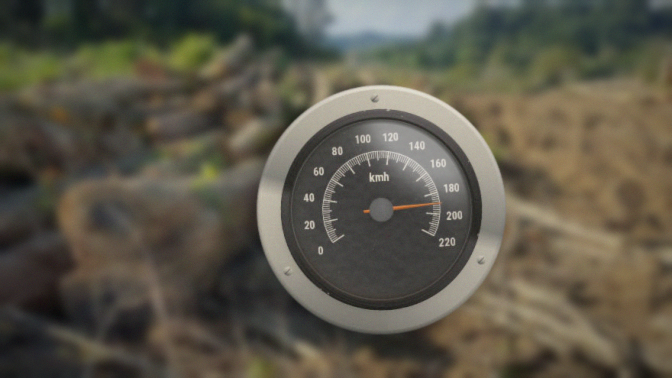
190
